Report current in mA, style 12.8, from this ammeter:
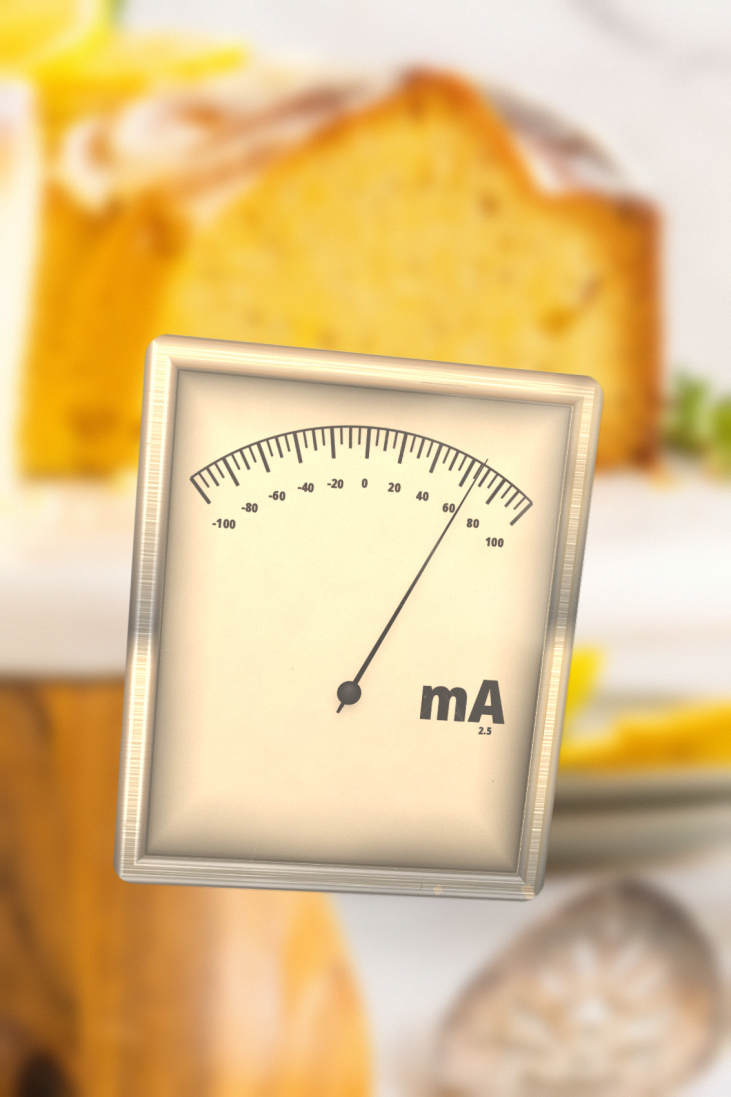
65
